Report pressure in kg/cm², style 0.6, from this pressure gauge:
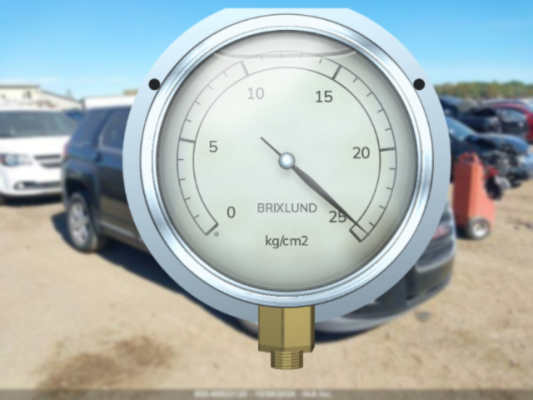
24.5
